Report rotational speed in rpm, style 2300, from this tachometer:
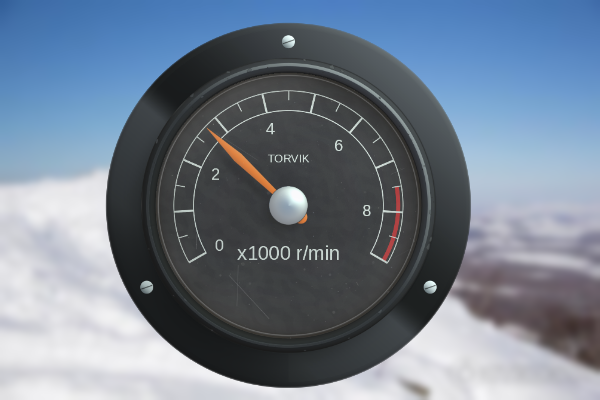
2750
